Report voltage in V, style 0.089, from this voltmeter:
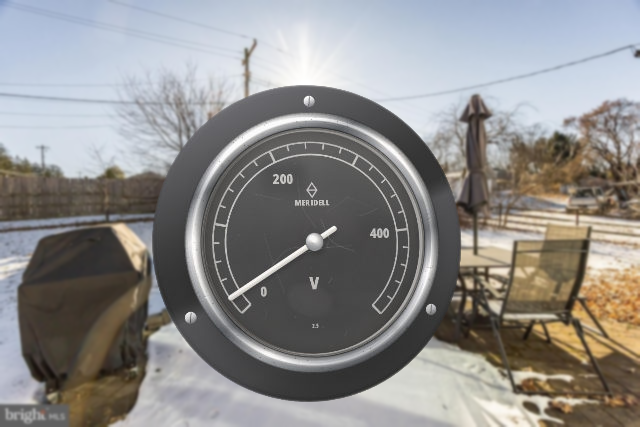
20
